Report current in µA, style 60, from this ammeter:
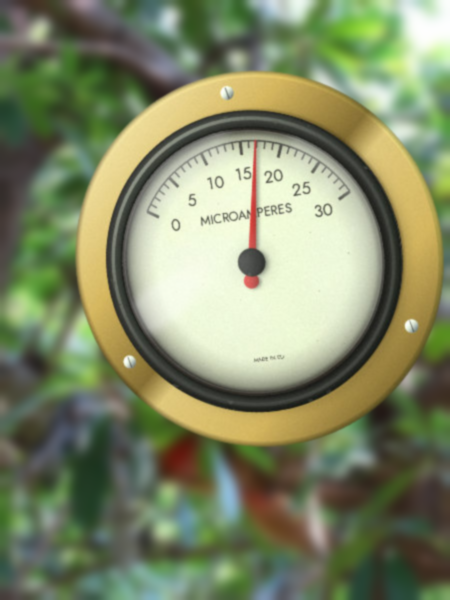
17
